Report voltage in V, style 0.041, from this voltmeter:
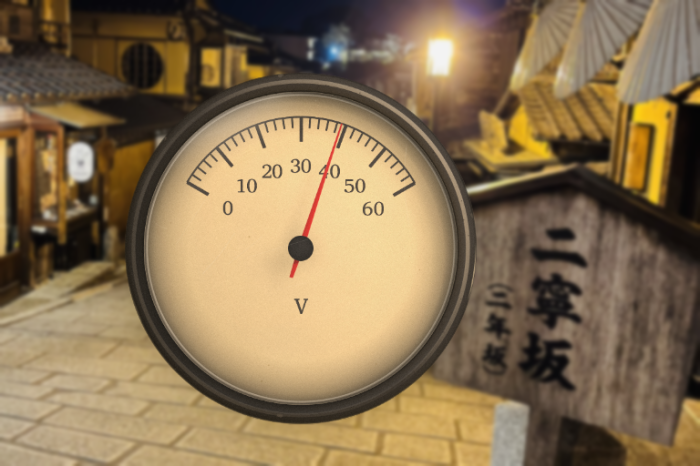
39
